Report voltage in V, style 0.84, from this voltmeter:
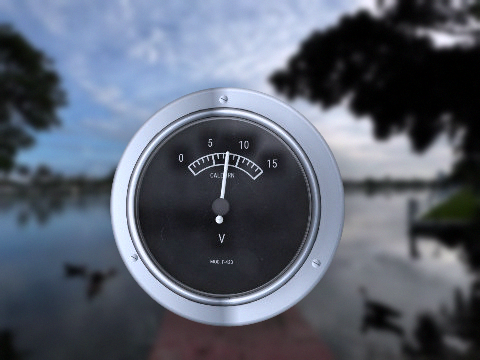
8
